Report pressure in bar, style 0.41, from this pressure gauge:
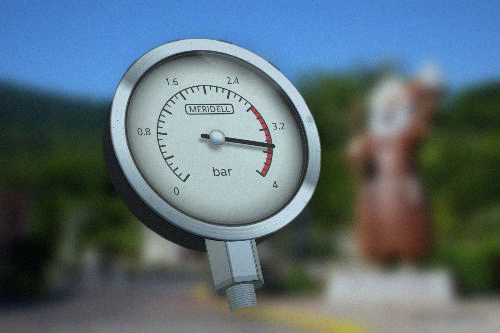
3.5
